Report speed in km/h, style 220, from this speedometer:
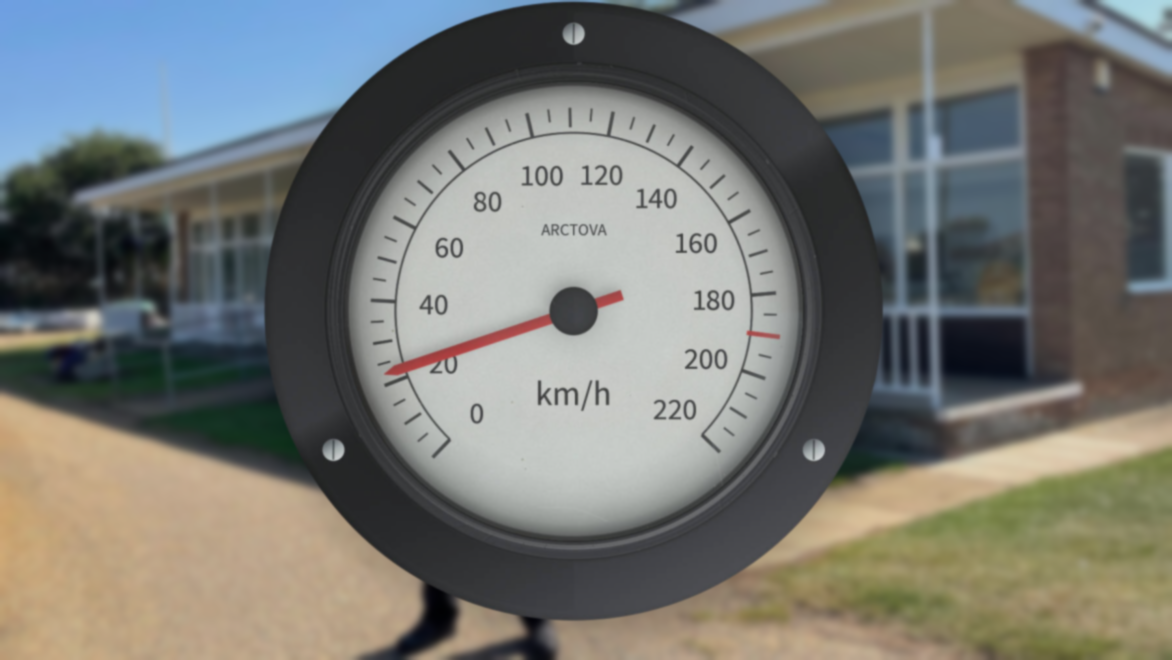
22.5
